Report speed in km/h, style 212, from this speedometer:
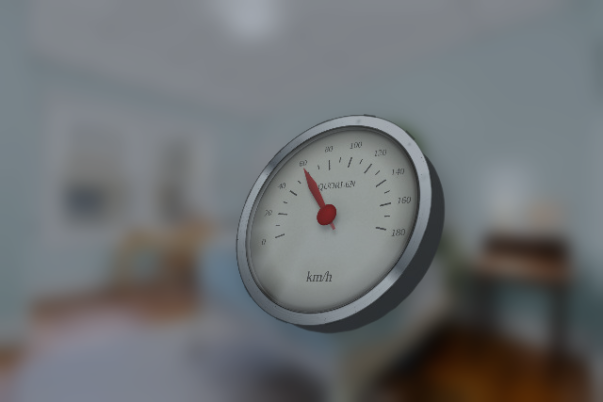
60
